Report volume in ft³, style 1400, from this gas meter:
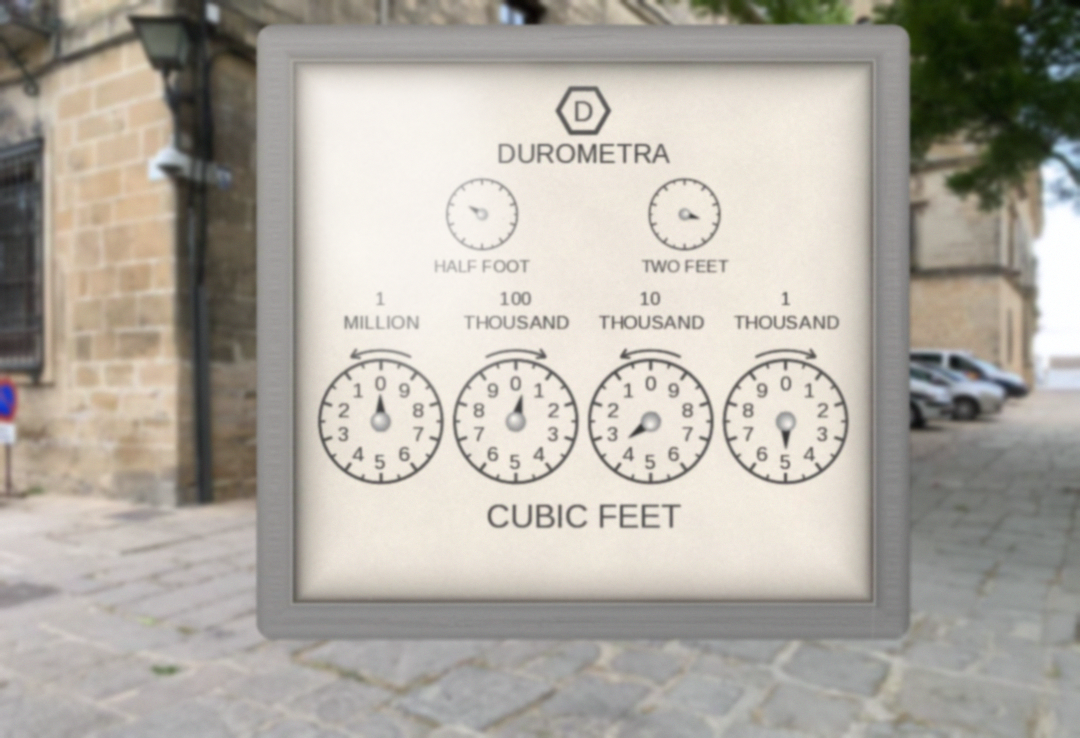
3500
